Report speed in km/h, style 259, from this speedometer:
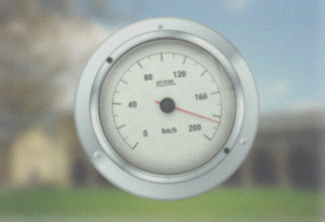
185
